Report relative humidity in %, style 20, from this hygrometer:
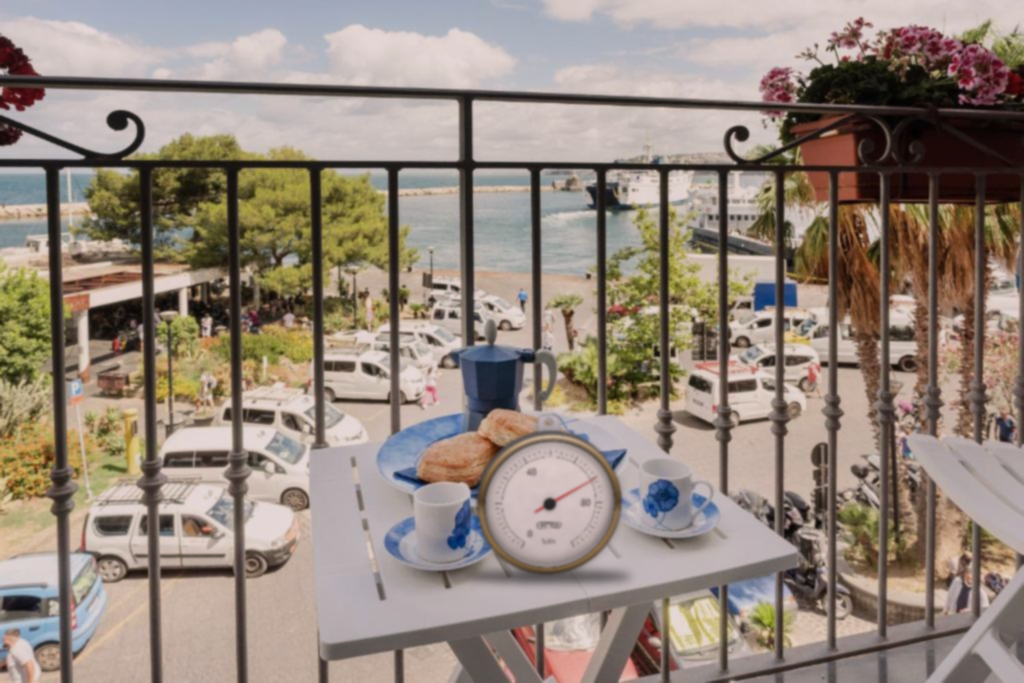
70
